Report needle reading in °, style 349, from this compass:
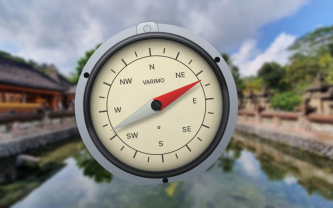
67.5
